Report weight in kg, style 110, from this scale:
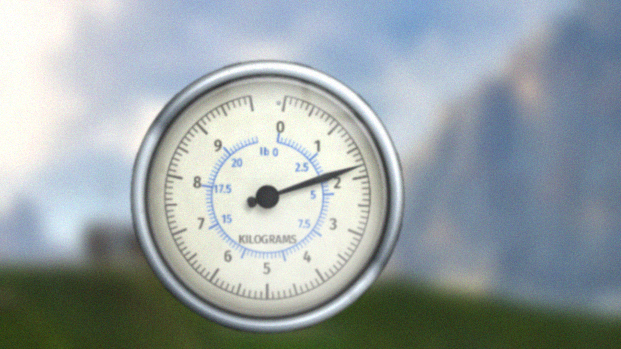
1.8
